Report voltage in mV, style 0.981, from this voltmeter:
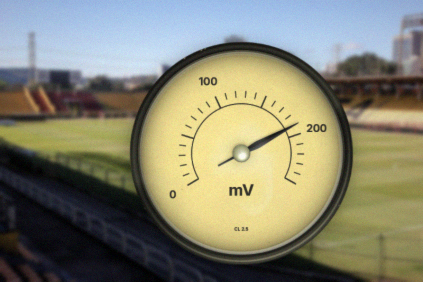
190
